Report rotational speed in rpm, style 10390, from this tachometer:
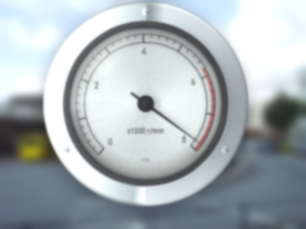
7800
